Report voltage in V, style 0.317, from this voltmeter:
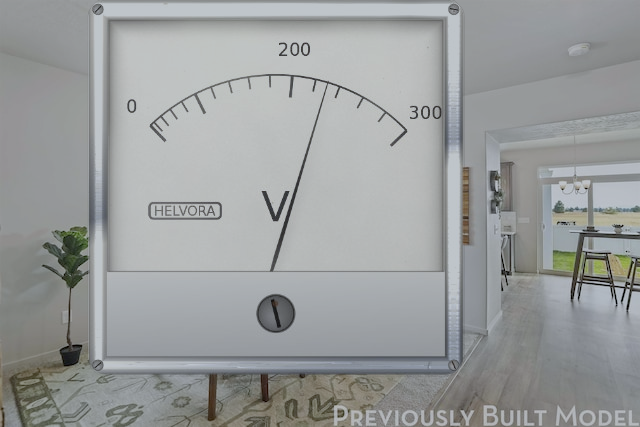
230
